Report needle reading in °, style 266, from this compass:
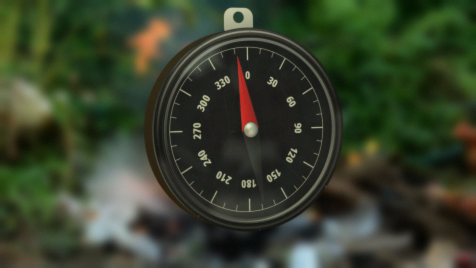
350
